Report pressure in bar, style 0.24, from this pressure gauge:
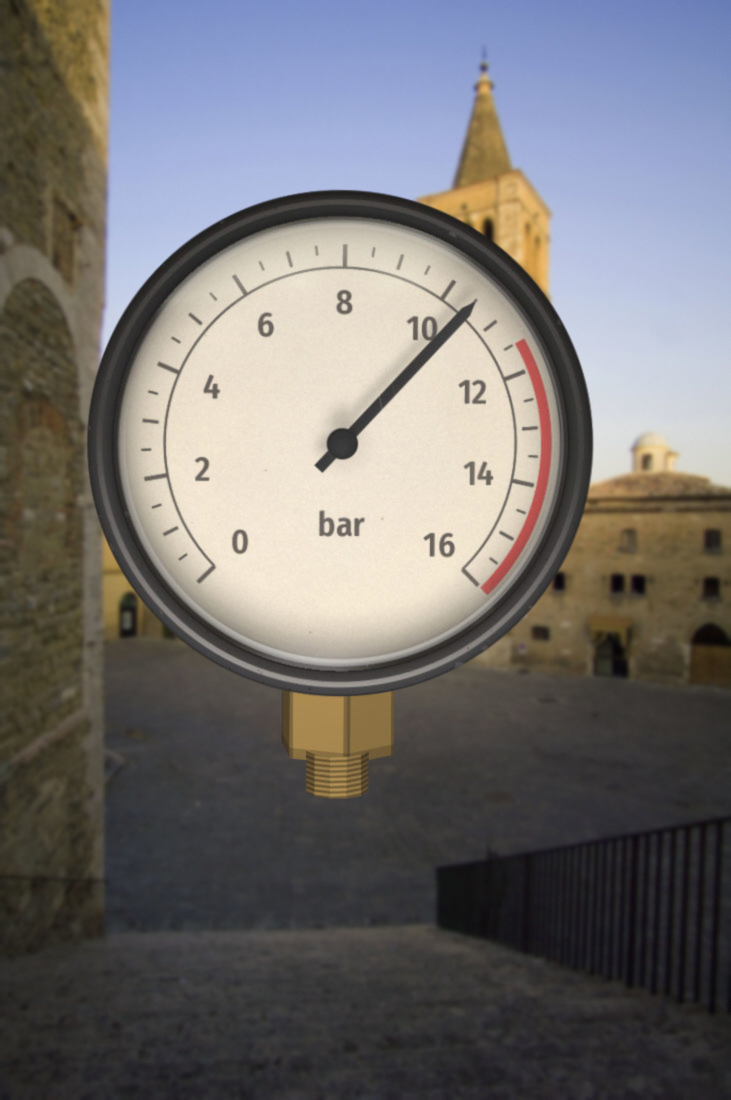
10.5
